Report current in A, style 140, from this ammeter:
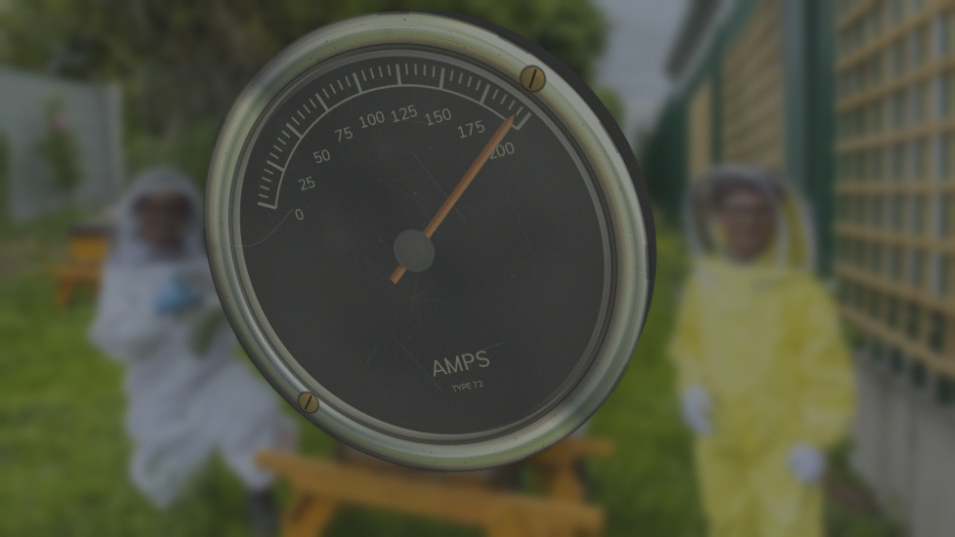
195
